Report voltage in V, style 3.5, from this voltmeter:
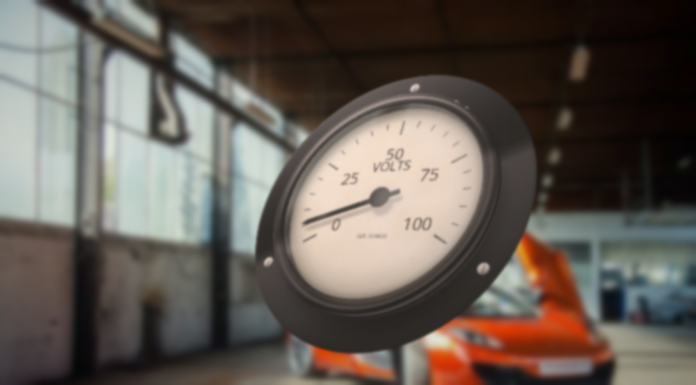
5
